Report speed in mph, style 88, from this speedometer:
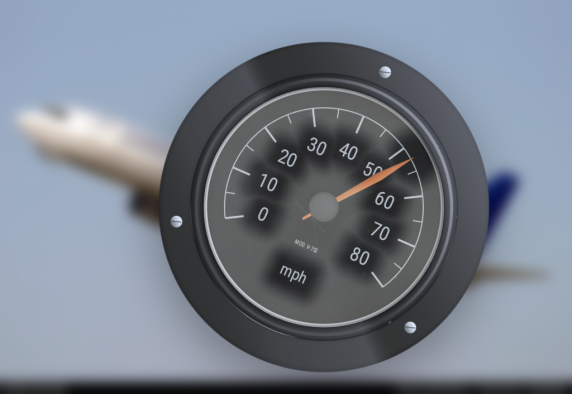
52.5
